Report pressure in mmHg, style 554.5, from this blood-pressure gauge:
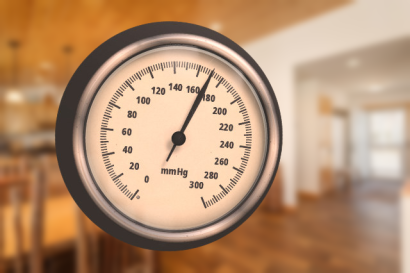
170
